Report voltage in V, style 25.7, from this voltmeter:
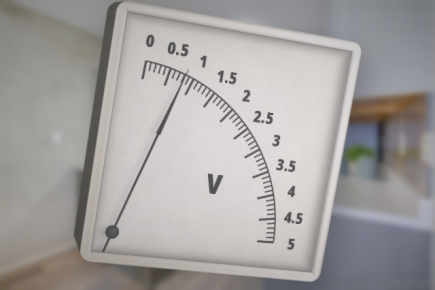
0.8
